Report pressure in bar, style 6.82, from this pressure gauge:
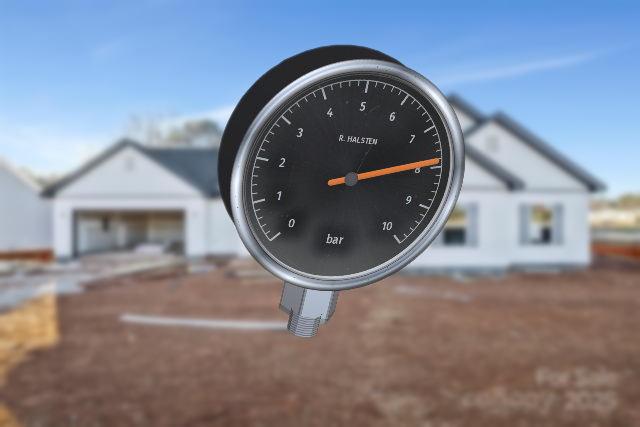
7.8
